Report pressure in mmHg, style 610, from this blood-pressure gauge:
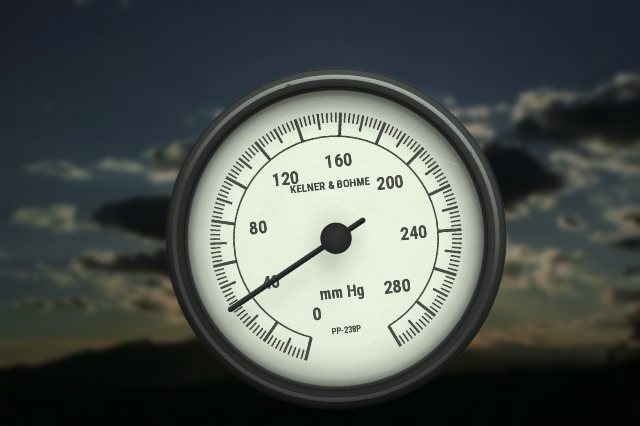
40
